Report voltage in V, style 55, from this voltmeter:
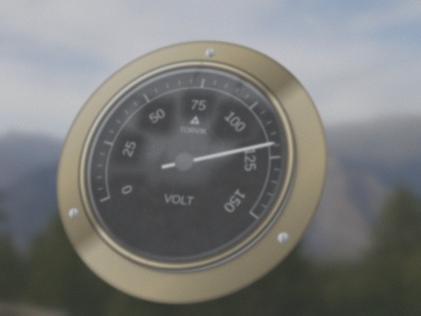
120
